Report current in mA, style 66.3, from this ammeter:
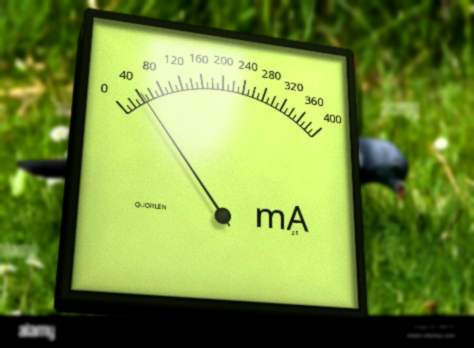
40
